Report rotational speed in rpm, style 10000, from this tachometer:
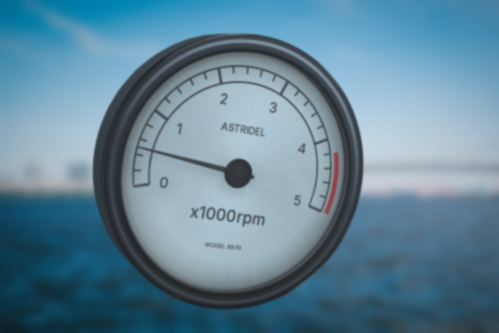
500
